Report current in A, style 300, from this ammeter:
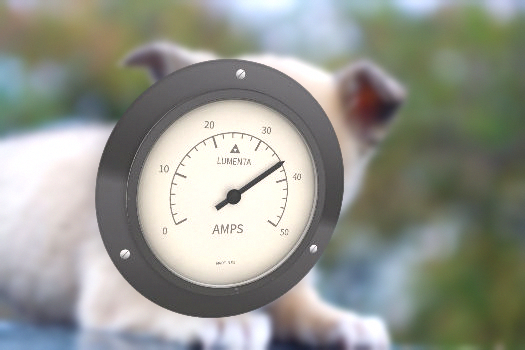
36
